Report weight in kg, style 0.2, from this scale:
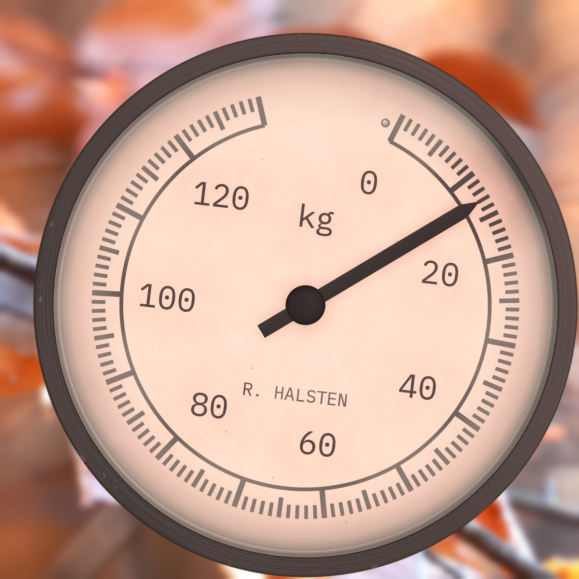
13
